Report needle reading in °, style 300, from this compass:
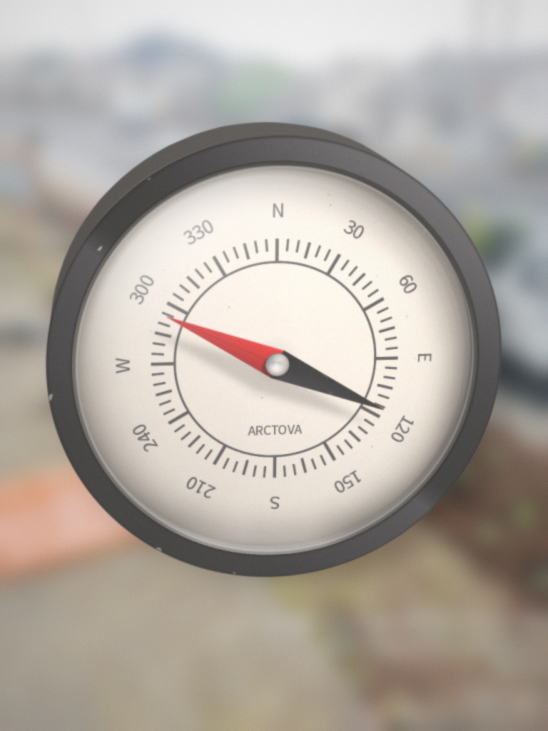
295
